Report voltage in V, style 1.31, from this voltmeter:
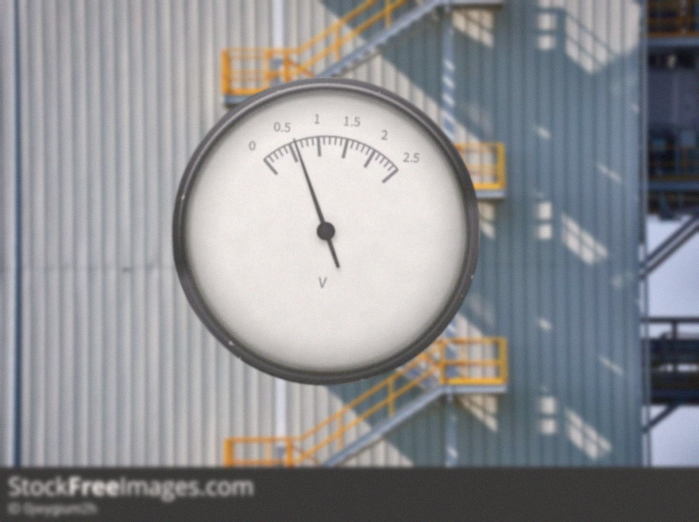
0.6
